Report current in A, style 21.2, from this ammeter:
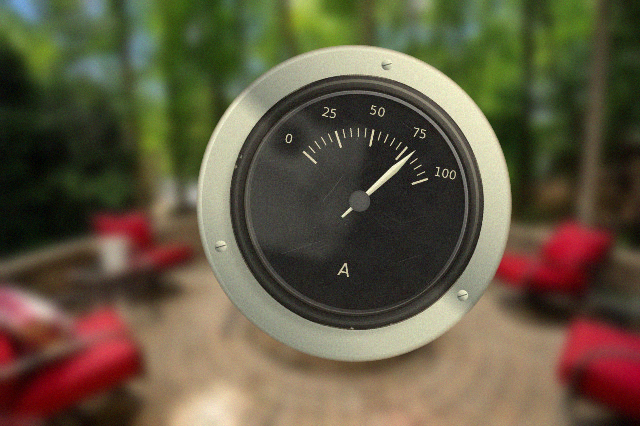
80
